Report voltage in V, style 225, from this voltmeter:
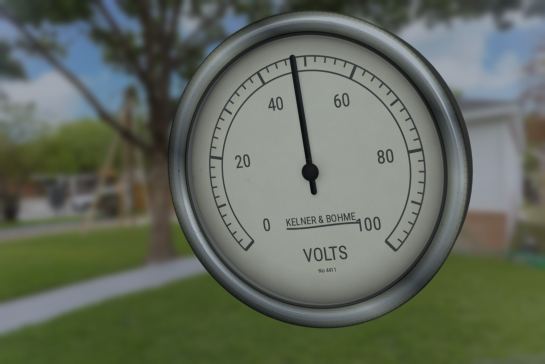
48
